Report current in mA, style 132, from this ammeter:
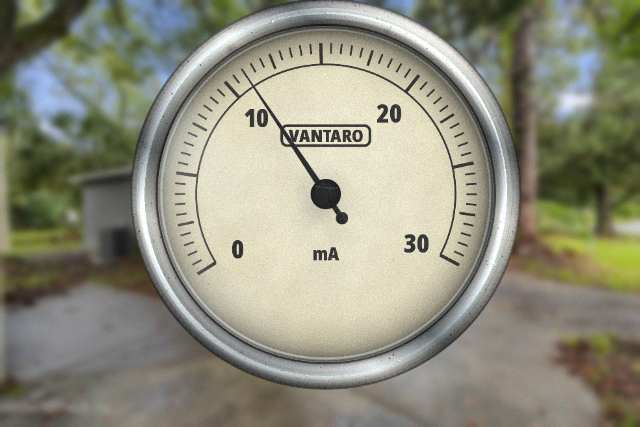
11
